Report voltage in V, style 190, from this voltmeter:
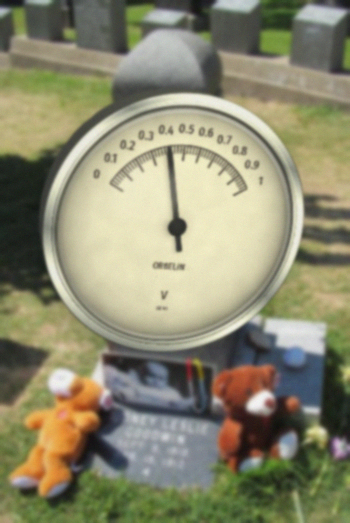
0.4
